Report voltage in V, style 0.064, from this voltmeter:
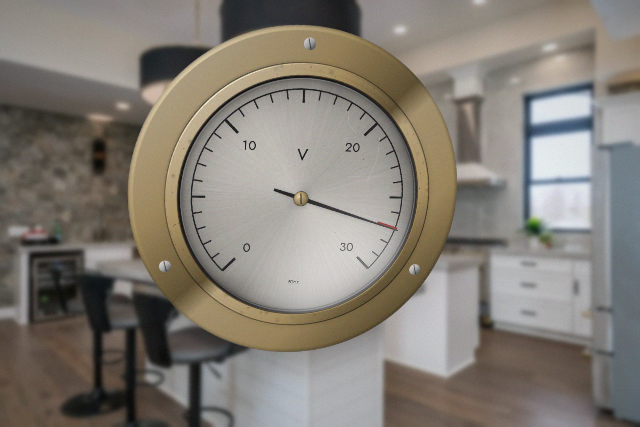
27
